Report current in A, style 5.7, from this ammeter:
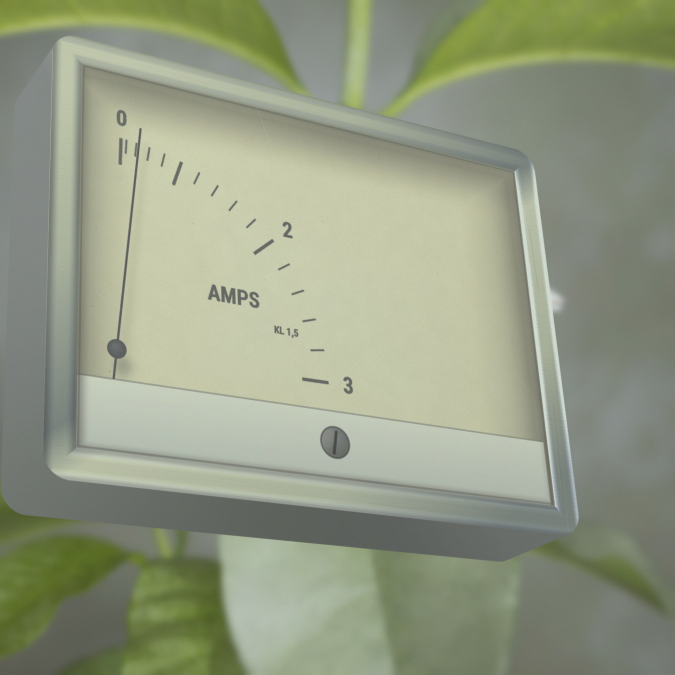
0.4
